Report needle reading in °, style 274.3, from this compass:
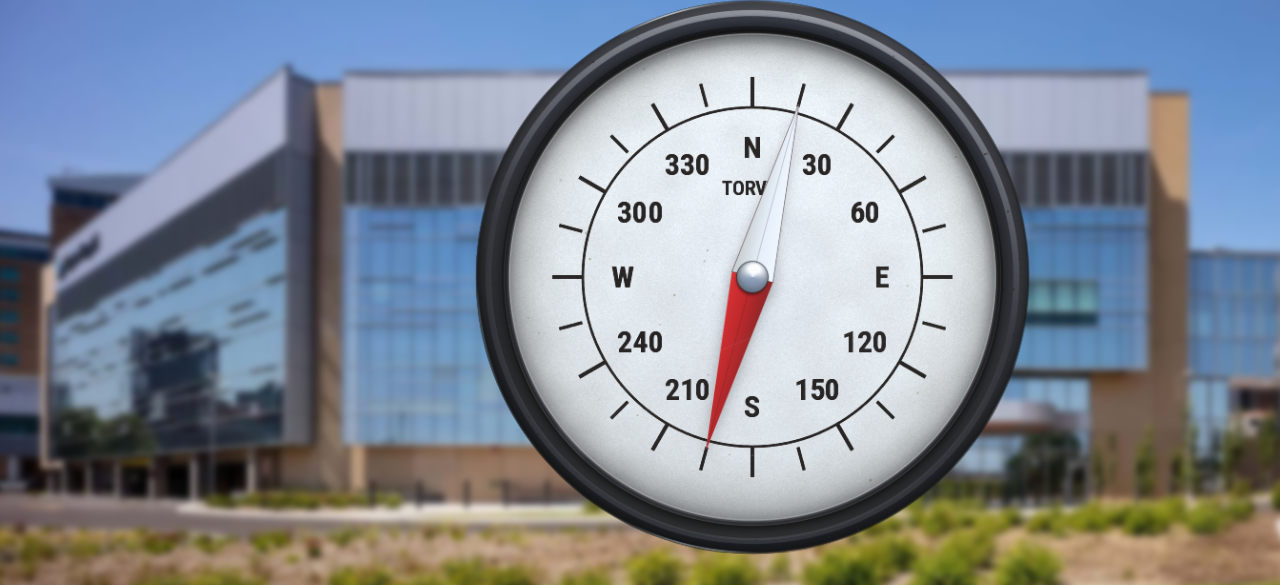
195
